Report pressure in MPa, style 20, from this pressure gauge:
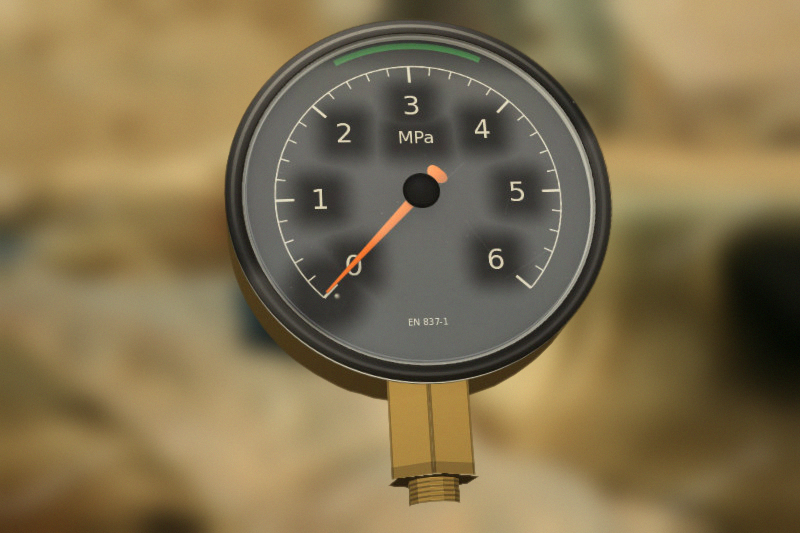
0
